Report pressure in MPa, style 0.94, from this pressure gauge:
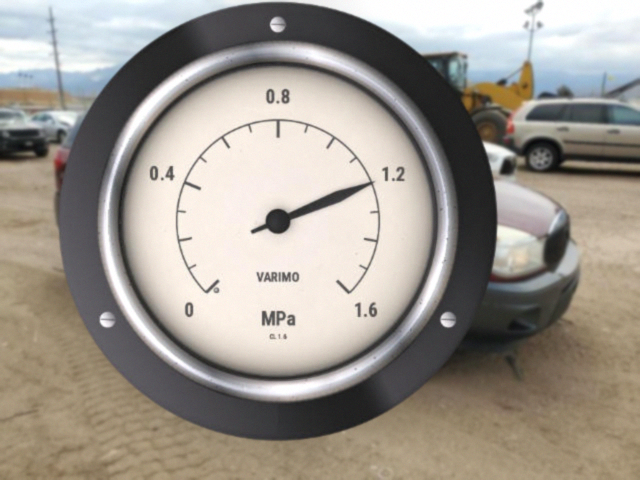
1.2
